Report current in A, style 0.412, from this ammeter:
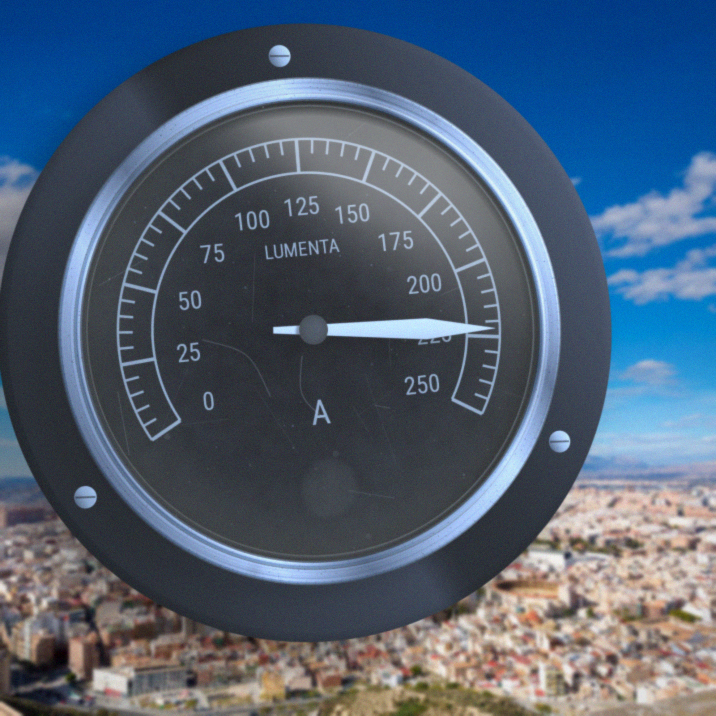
222.5
